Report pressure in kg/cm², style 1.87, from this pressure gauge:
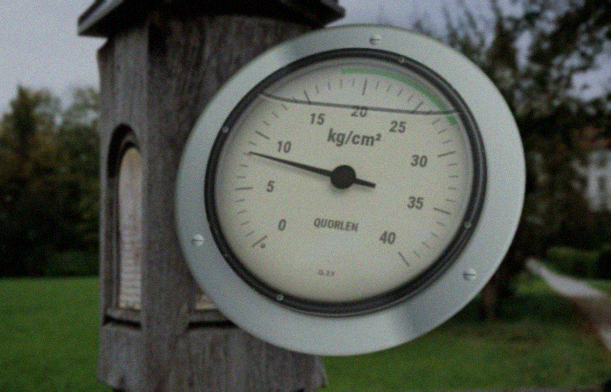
8
